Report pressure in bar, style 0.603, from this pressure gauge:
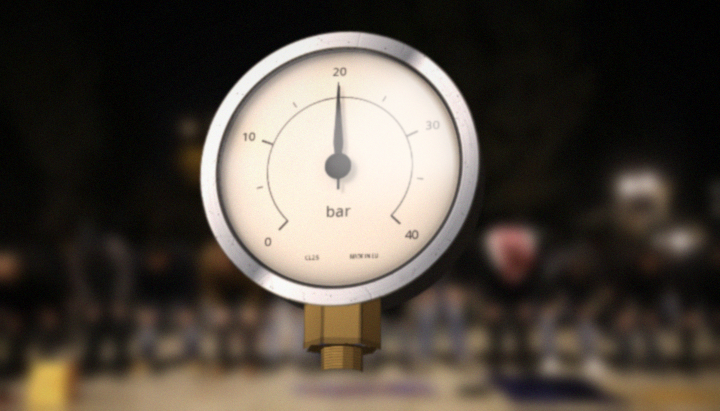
20
